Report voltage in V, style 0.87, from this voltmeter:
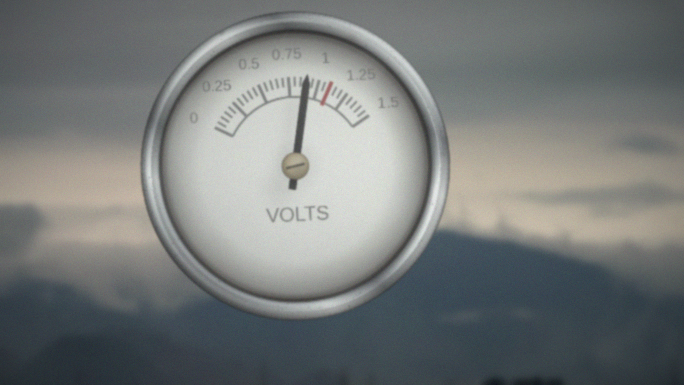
0.9
